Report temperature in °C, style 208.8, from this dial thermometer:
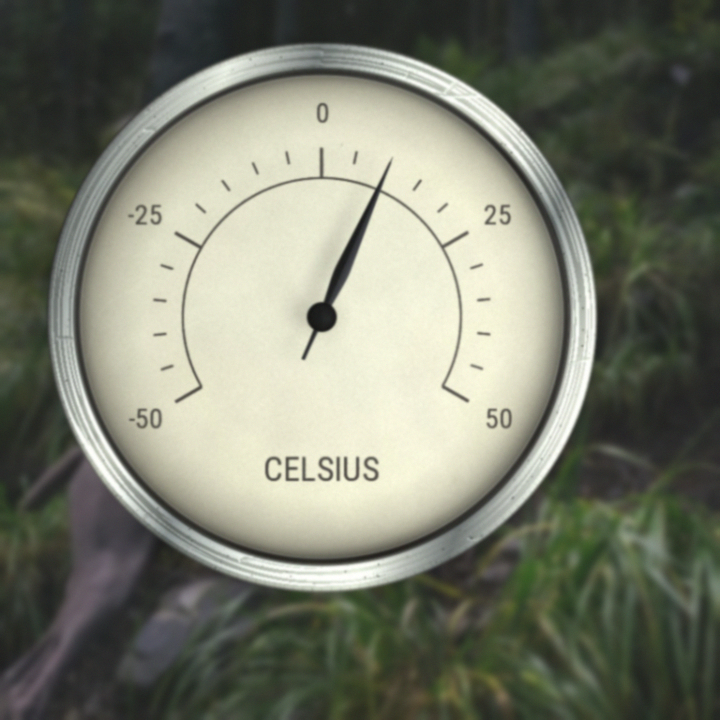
10
